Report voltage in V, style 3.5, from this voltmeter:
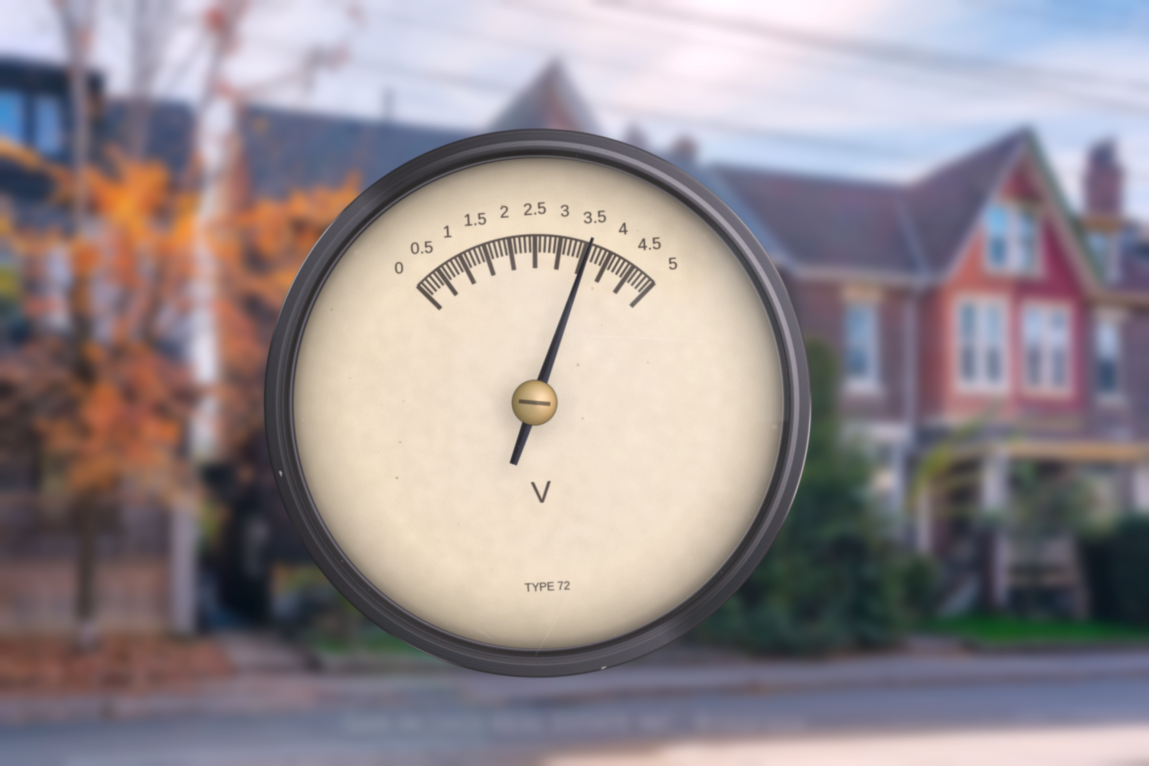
3.6
